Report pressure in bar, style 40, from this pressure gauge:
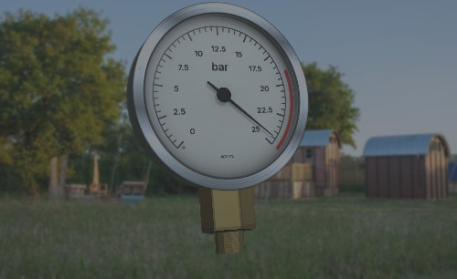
24.5
